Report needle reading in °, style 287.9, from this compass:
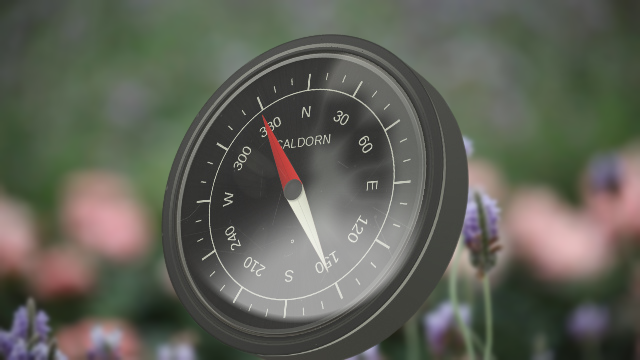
330
